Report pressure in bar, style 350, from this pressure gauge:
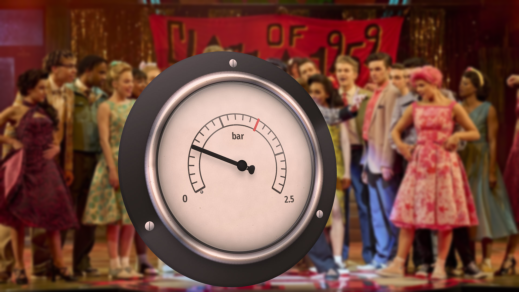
0.5
